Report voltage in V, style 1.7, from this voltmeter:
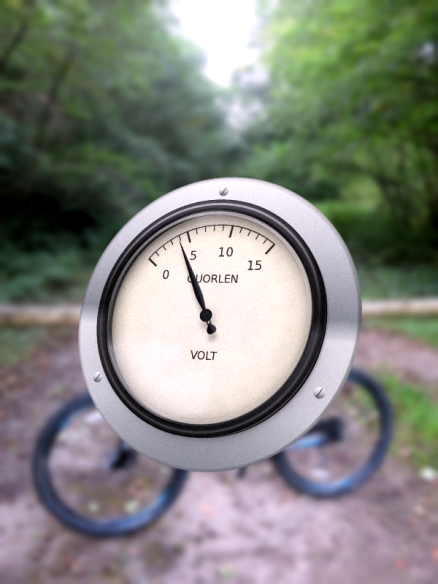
4
